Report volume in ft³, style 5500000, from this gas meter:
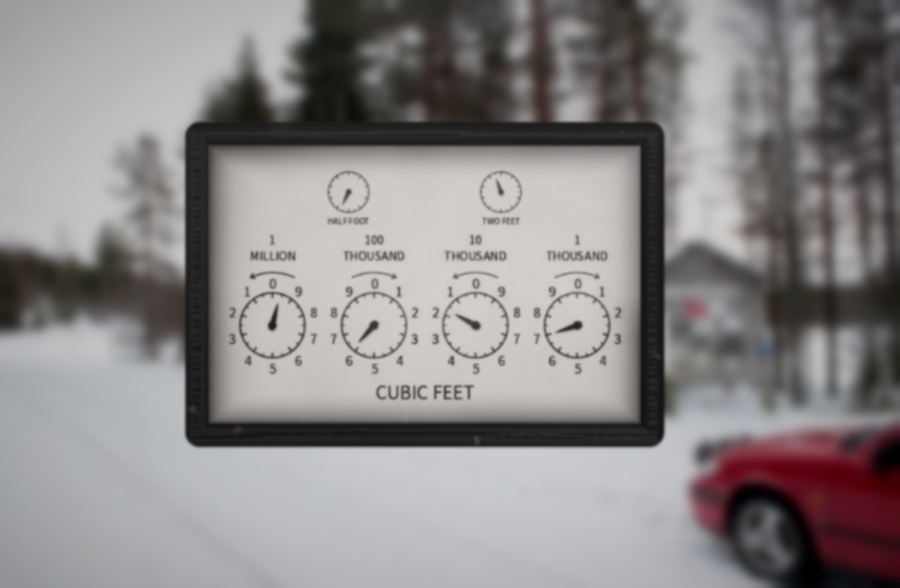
961700
